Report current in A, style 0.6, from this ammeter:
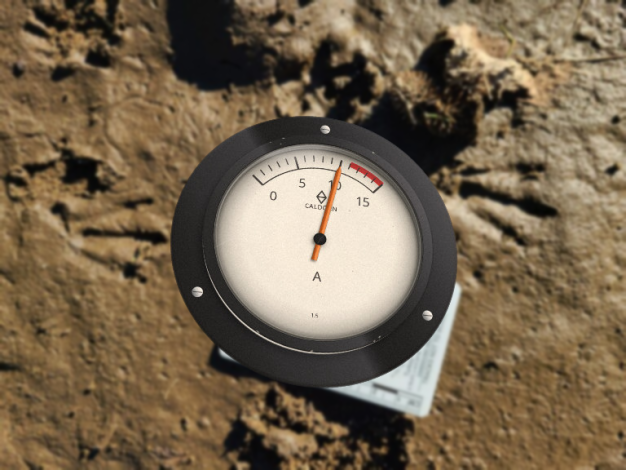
10
